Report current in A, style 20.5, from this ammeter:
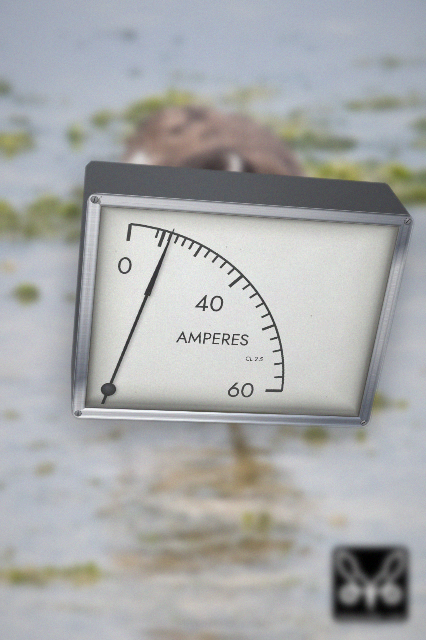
22
